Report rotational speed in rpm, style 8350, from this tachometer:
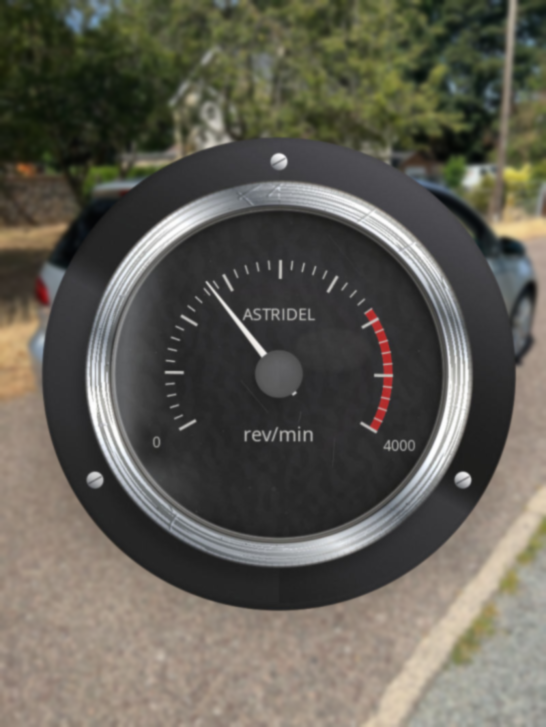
1350
